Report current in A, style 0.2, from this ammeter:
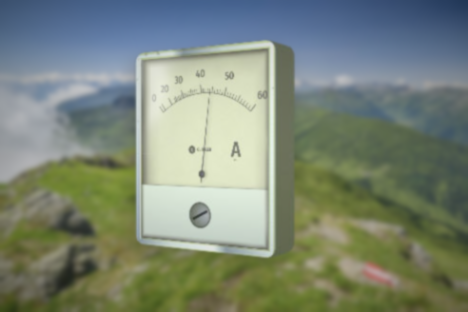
45
